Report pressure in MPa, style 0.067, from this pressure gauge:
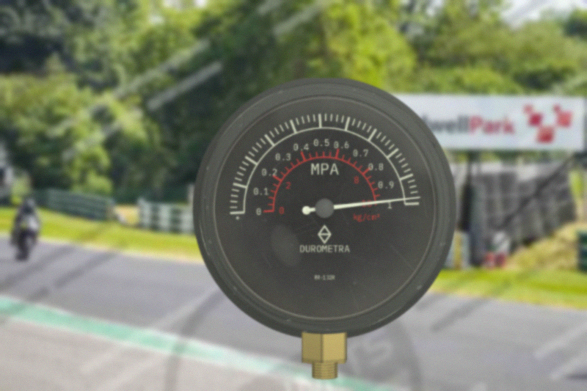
0.98
